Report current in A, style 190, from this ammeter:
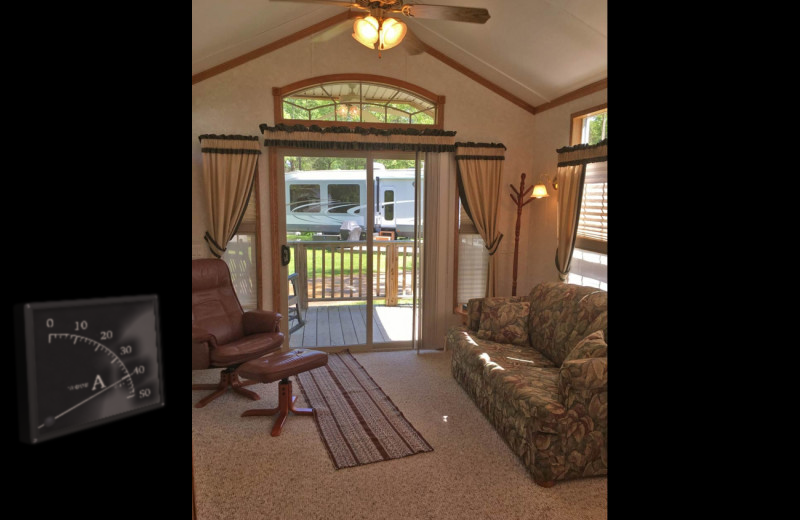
40
